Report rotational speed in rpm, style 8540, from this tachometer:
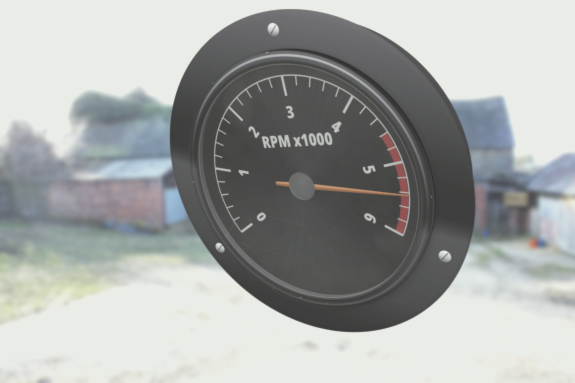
5400
